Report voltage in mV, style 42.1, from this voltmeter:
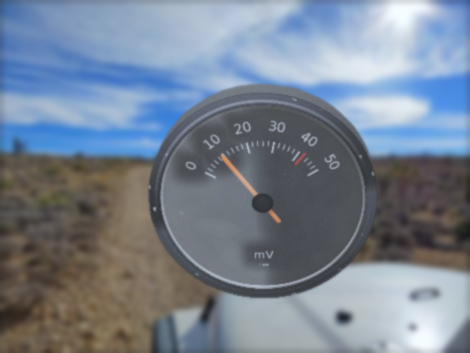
10
